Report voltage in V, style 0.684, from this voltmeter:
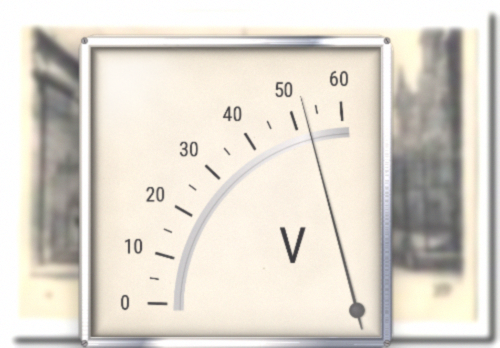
52.5
